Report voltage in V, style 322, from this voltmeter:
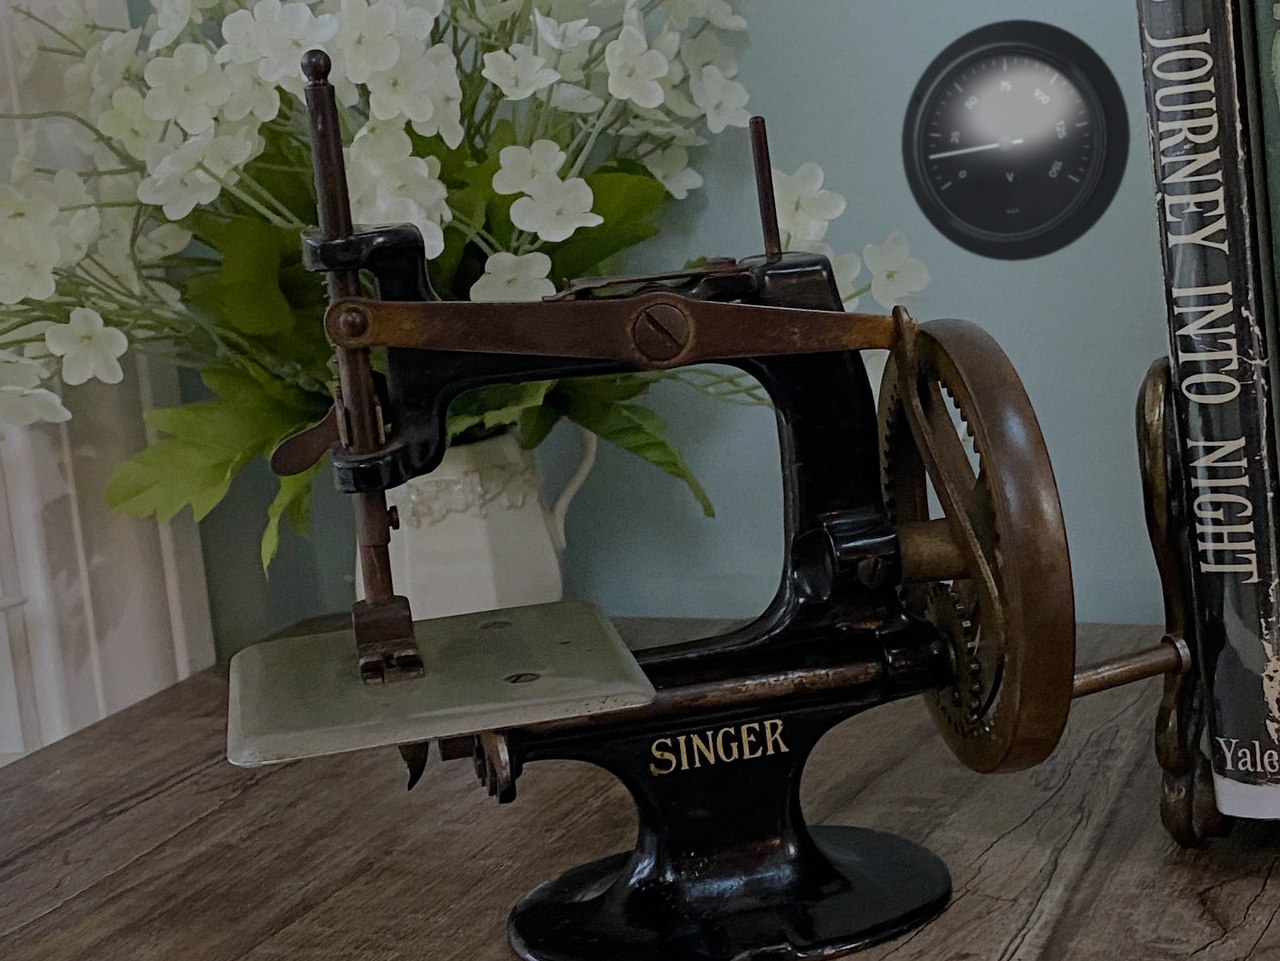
15
